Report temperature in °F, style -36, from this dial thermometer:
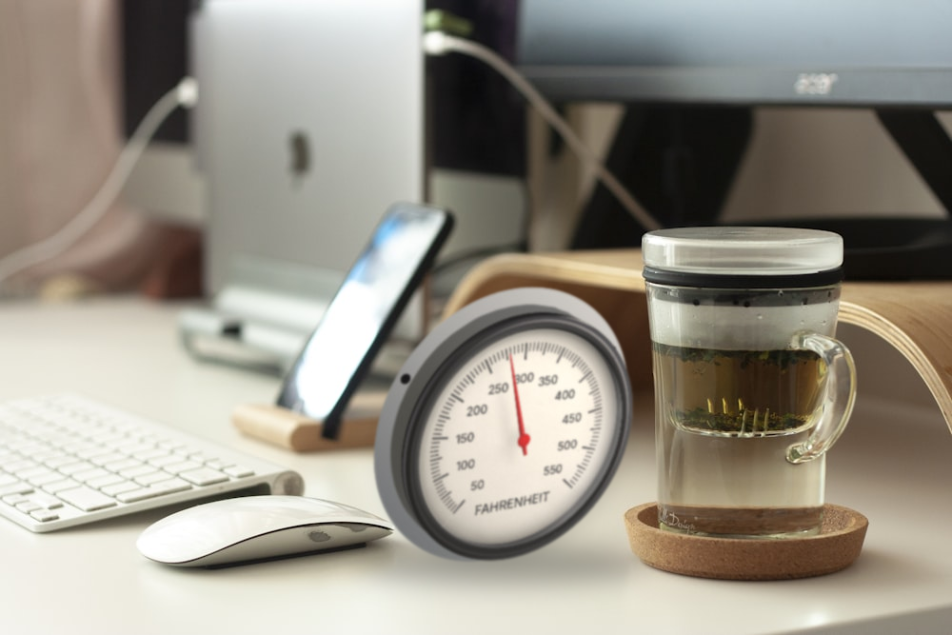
275
